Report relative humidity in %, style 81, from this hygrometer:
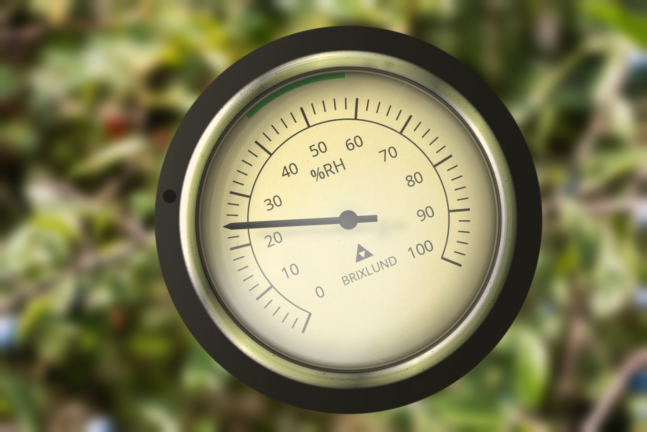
24
